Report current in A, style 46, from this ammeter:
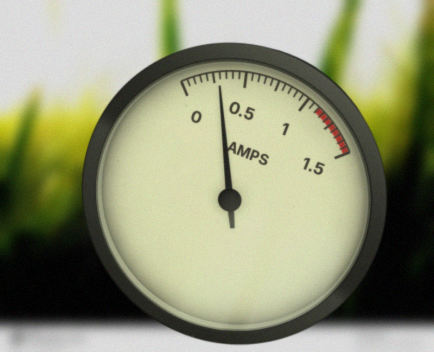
0.3
